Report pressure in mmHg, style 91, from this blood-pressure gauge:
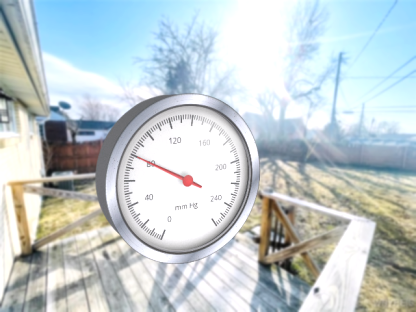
80
